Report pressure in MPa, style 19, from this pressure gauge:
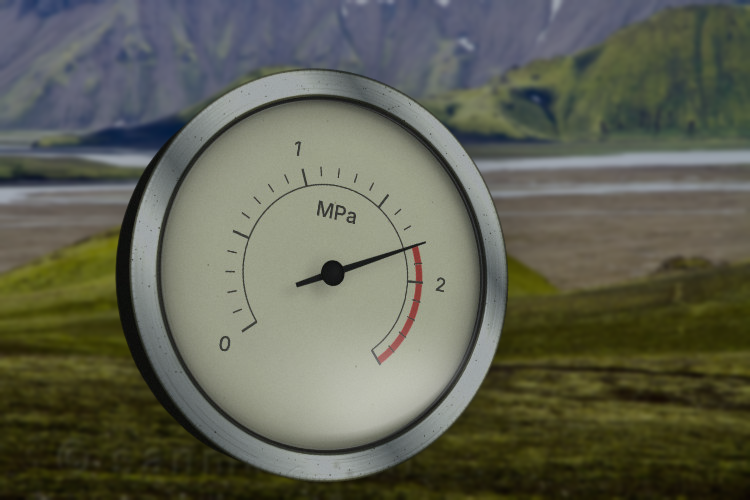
1.8
